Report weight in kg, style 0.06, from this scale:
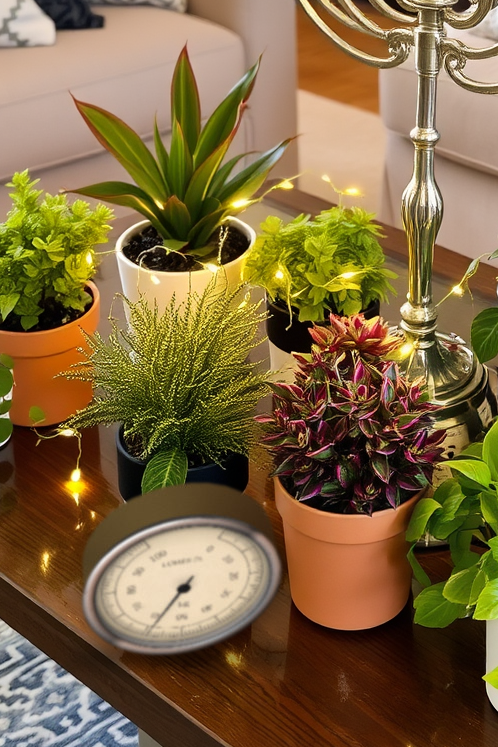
60
